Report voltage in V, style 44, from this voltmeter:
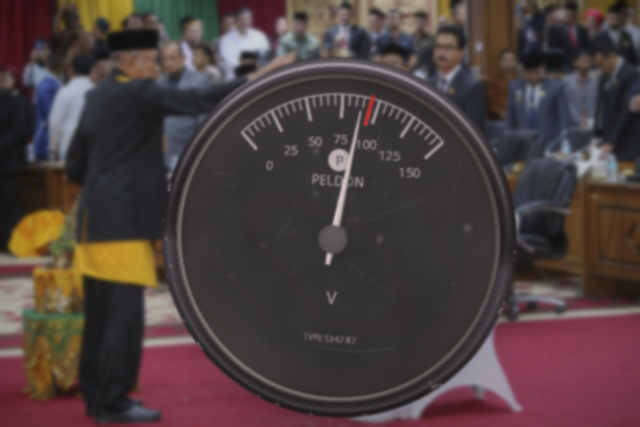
90
